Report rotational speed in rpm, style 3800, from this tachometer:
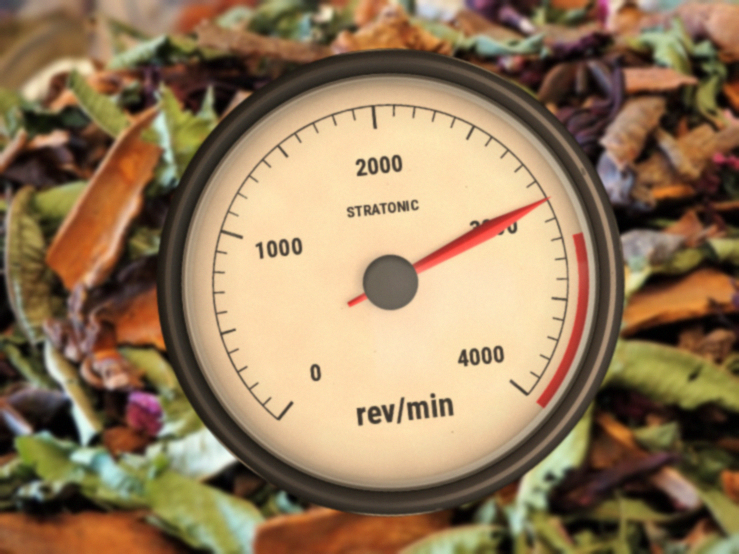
3000
